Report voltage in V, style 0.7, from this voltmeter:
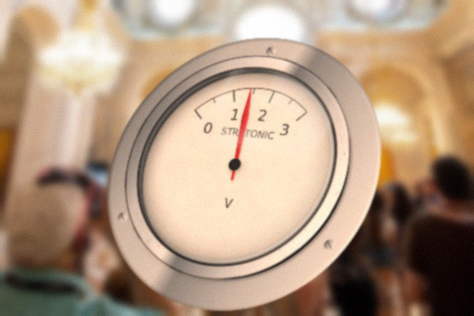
1.5
